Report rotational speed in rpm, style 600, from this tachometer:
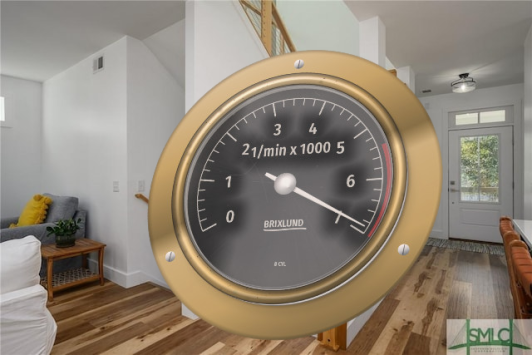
6900
